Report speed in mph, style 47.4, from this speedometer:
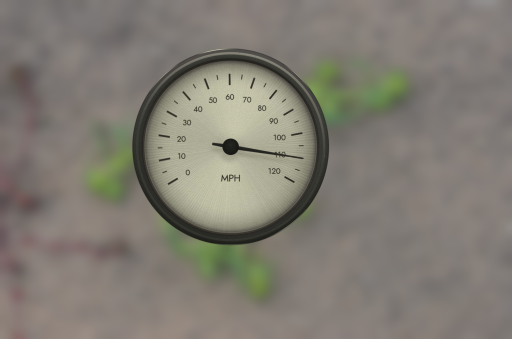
110
